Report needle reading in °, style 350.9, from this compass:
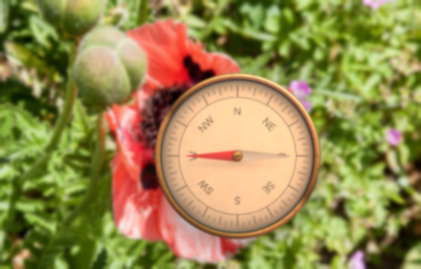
270
